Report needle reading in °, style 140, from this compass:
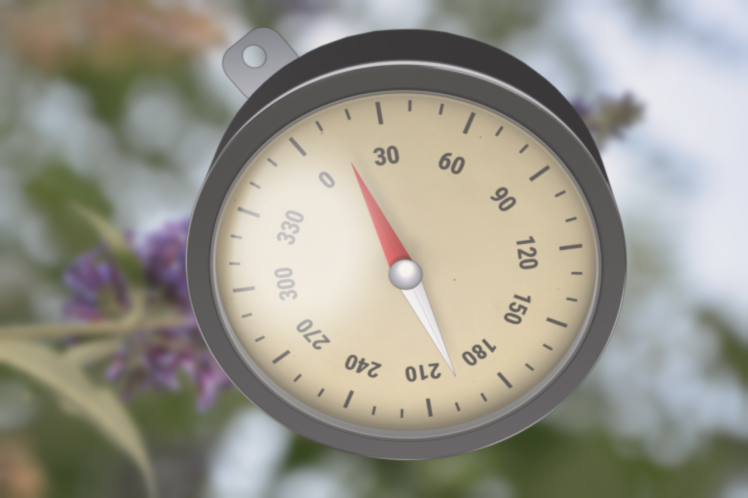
15
